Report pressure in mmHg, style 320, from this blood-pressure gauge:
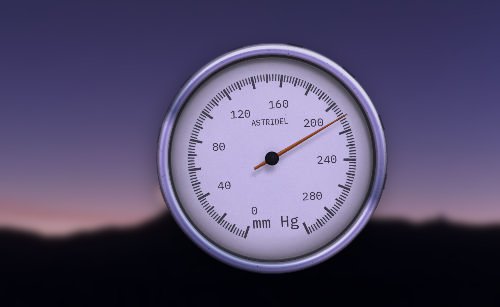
210
